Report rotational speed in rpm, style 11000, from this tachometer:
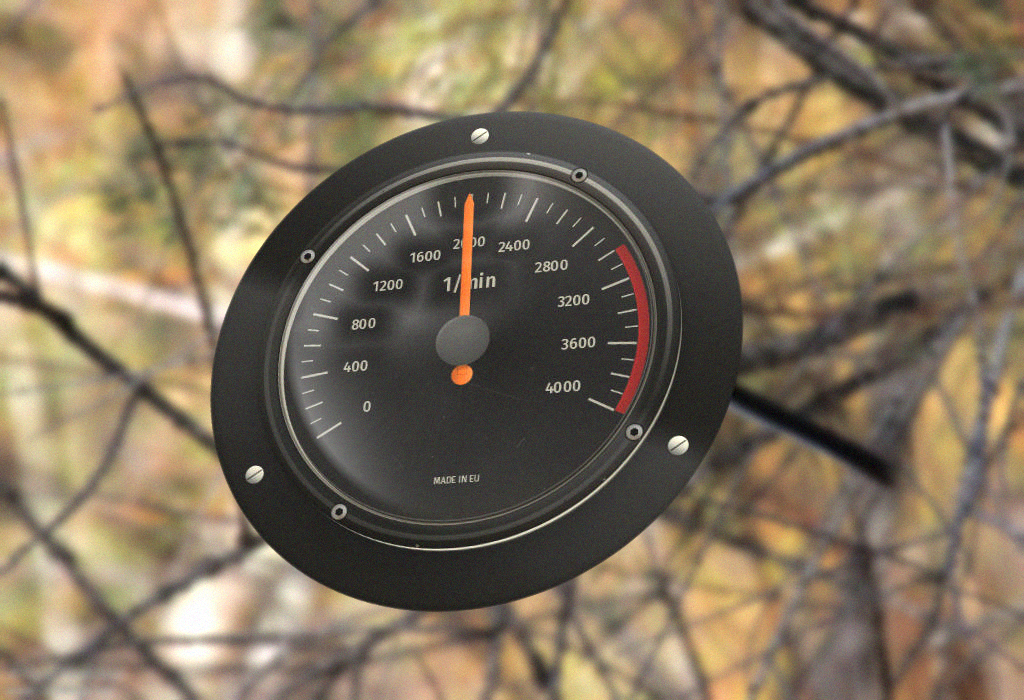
2000
